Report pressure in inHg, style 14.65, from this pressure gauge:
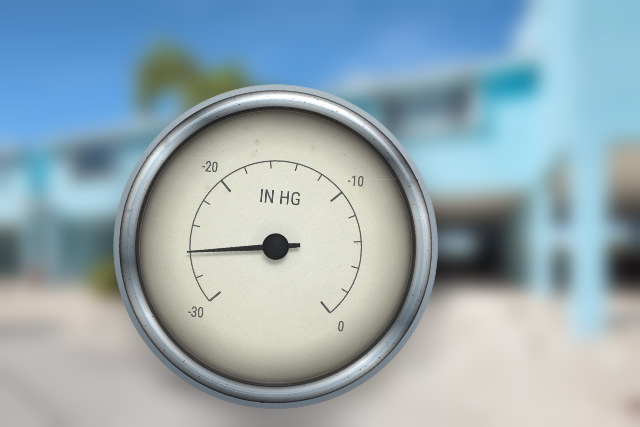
-26
